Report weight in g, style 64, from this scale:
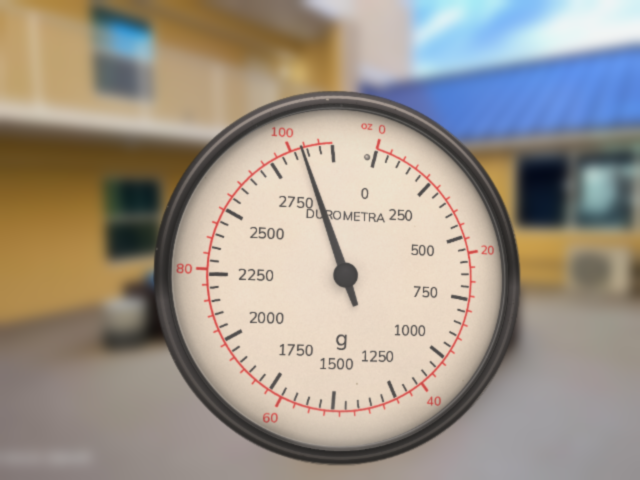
2875
